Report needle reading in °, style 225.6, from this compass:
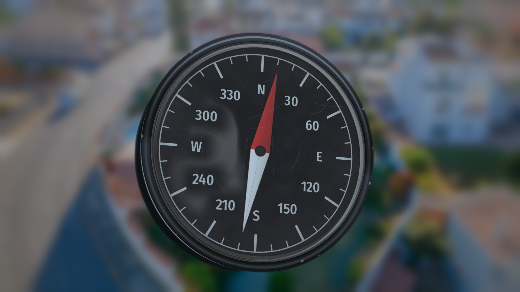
10
